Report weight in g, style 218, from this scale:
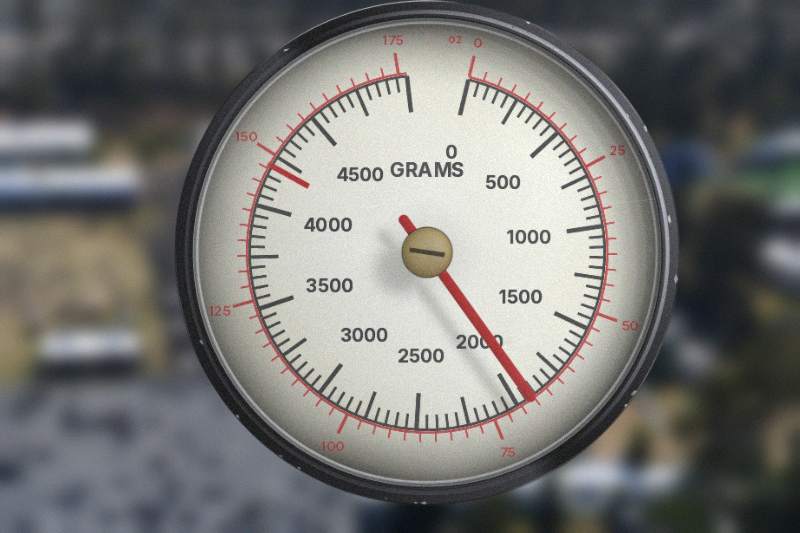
1925
